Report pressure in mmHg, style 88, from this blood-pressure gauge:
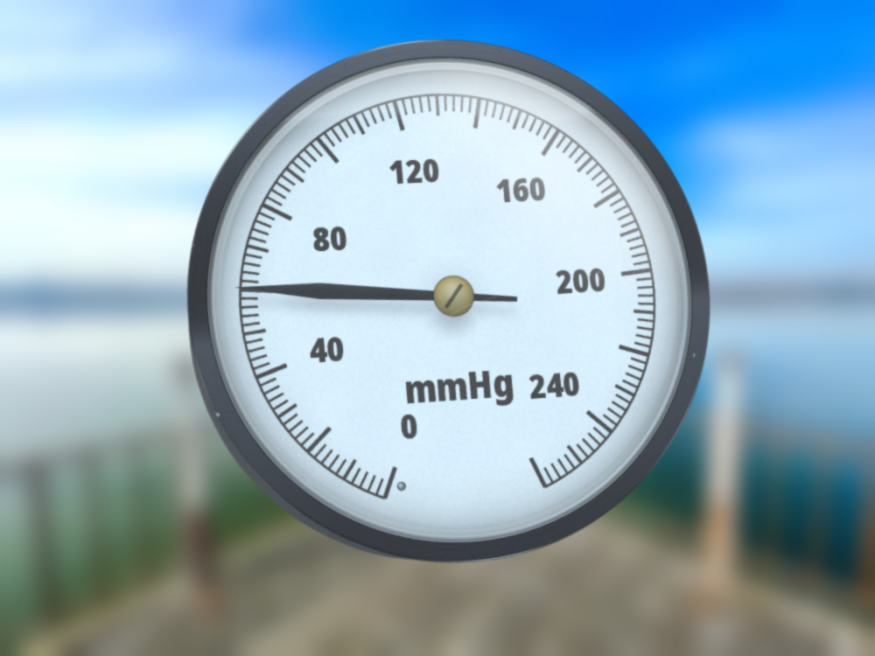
60
